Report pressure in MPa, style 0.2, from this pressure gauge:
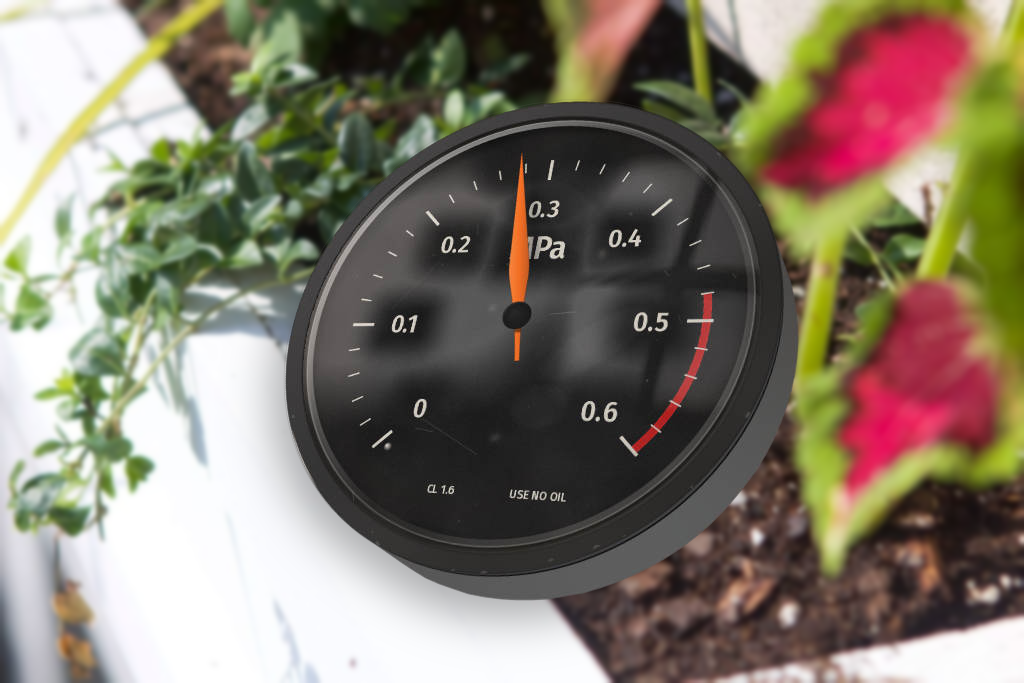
0.28
